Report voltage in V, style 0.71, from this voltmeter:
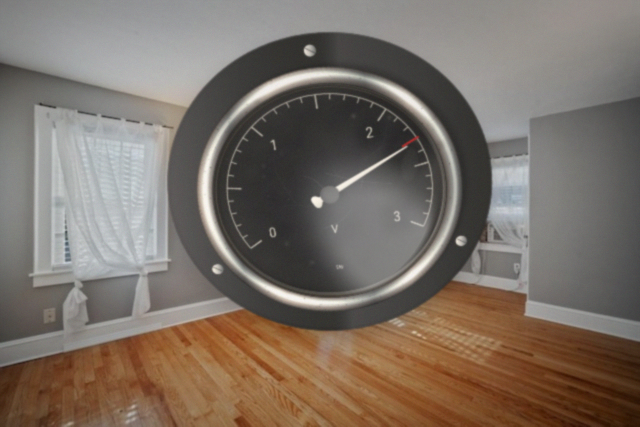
2.3
